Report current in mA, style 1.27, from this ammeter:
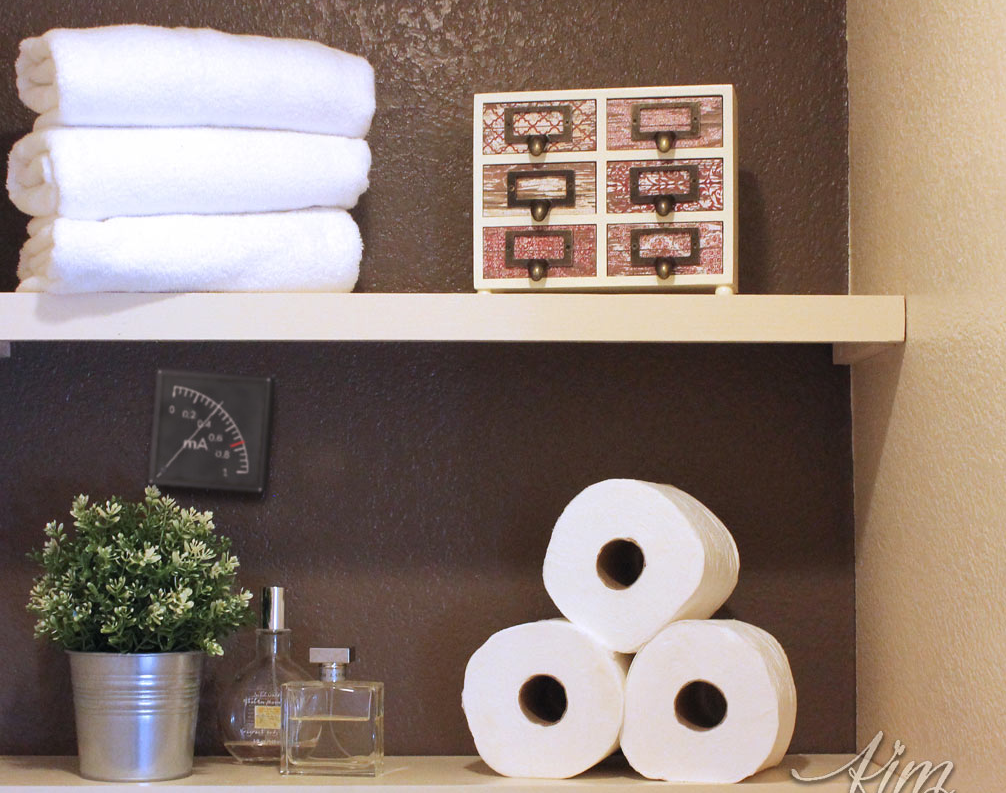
0.4
